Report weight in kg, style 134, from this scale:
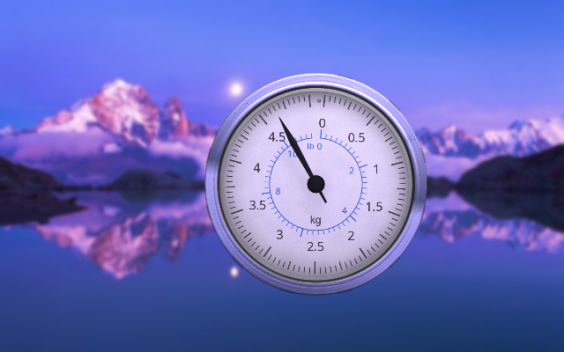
4.65
